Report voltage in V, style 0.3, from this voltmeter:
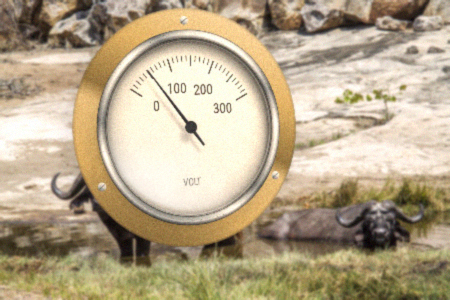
50
